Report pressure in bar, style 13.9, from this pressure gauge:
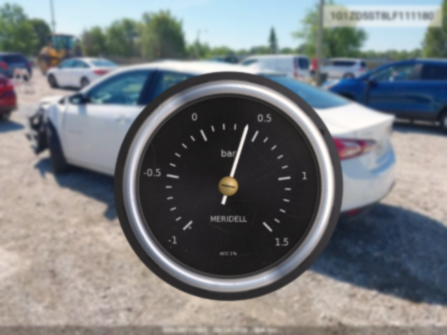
0.4
